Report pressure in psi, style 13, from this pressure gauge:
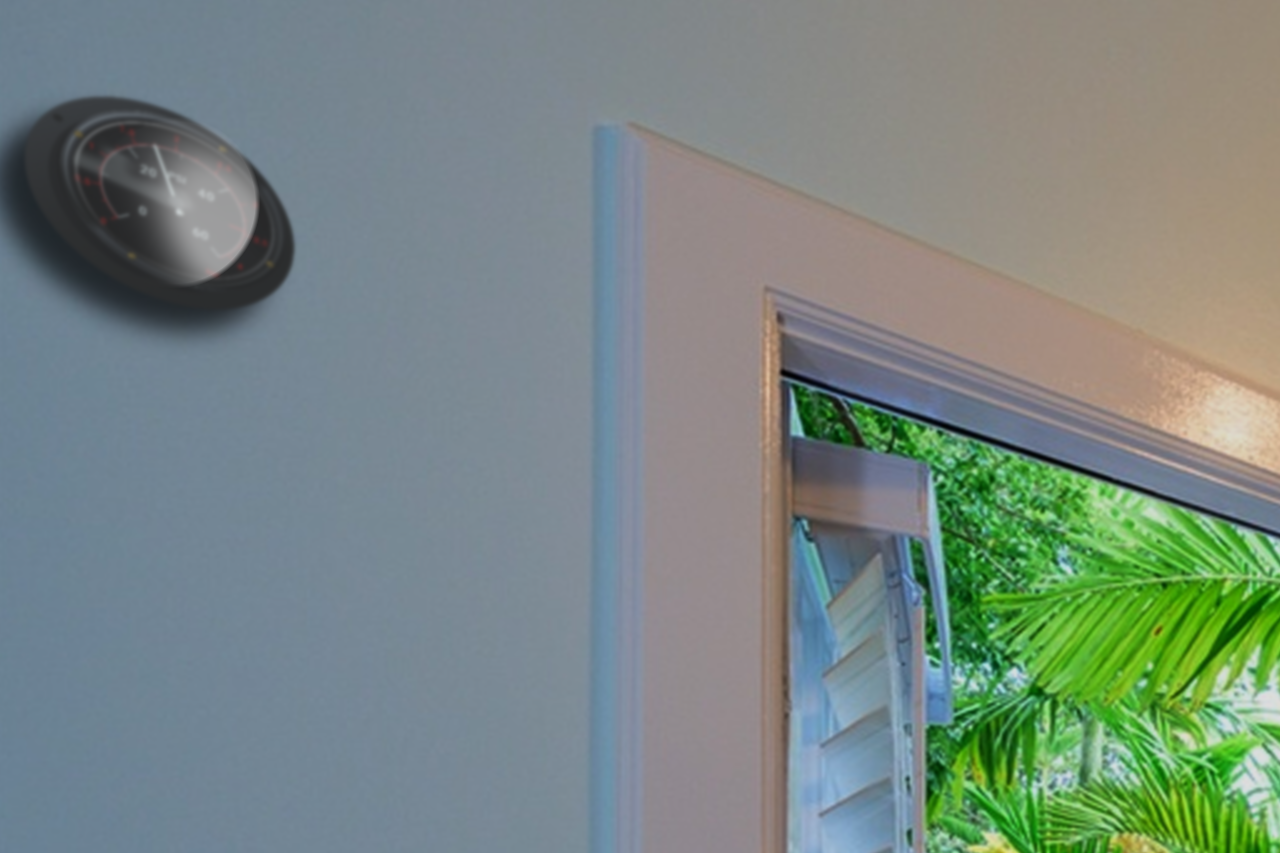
25
